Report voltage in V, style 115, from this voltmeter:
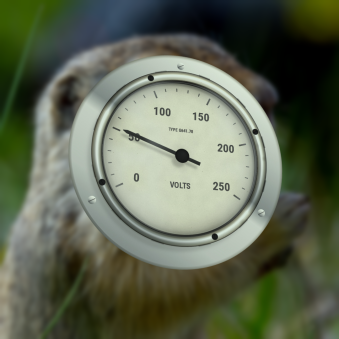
50
